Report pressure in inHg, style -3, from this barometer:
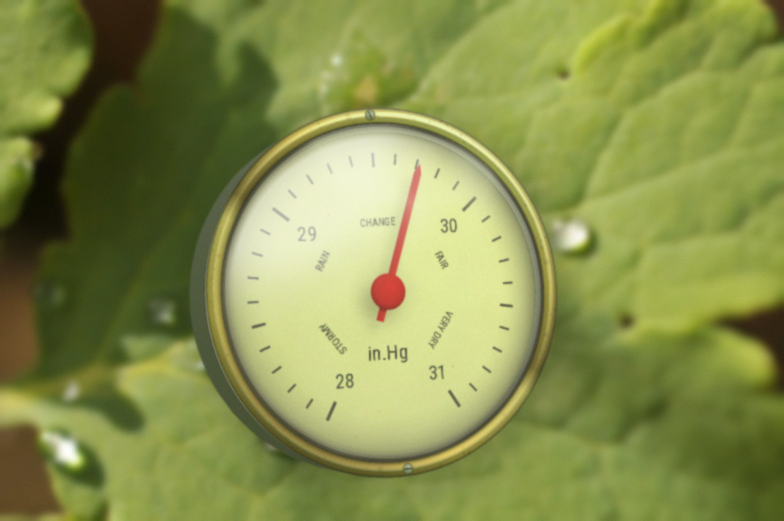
29.7
